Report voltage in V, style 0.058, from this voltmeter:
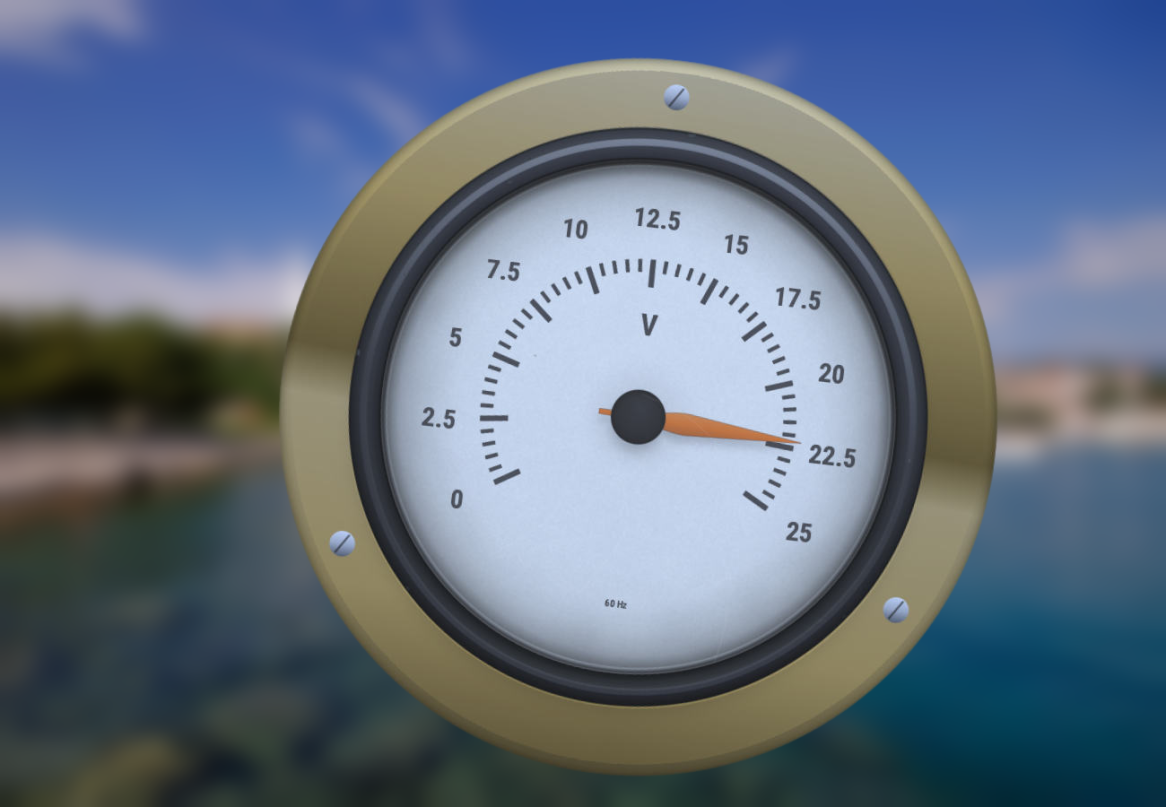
22.25
